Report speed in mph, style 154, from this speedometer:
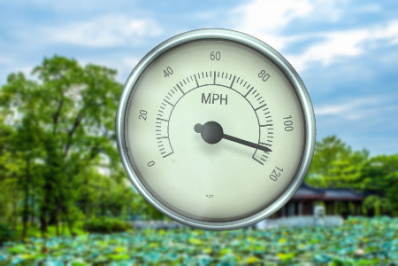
112
